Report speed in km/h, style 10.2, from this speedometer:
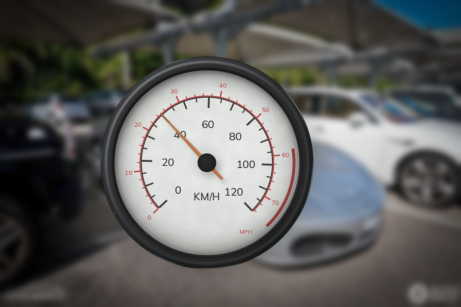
40
